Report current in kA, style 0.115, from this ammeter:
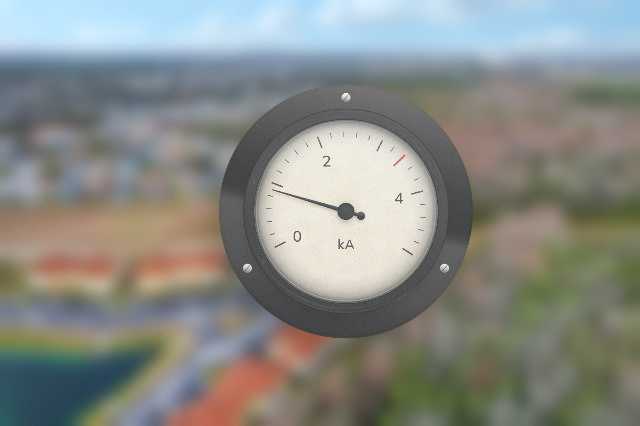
0.9
